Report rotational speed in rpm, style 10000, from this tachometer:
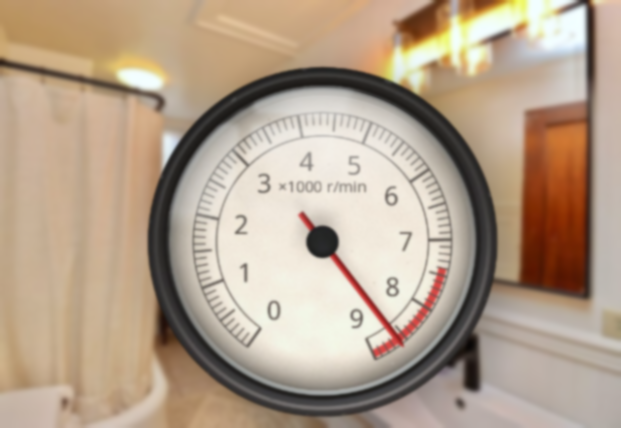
8600
